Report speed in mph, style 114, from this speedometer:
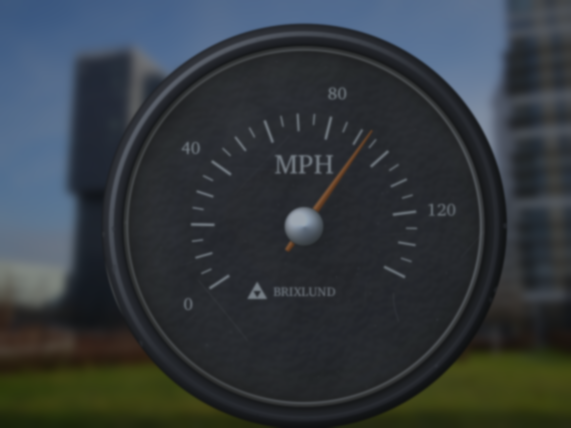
92.5
